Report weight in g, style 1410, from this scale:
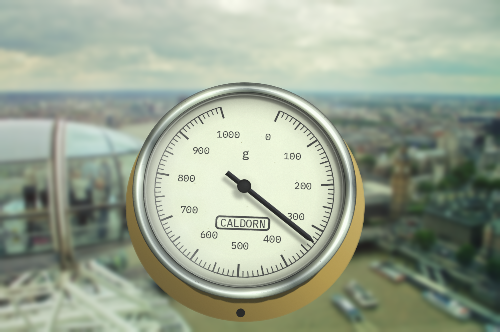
330
